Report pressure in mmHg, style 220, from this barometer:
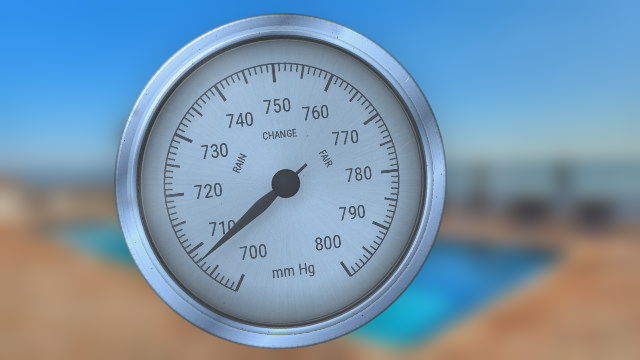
708
